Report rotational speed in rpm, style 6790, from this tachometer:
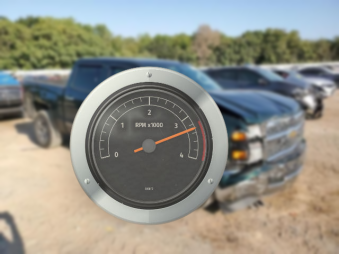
3300
